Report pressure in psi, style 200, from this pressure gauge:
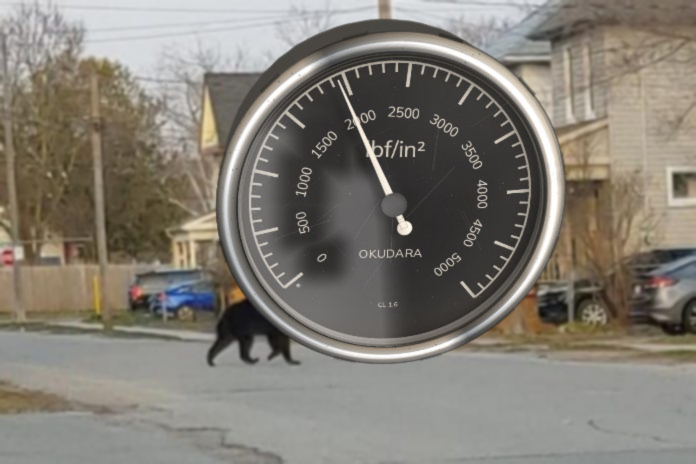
1950
